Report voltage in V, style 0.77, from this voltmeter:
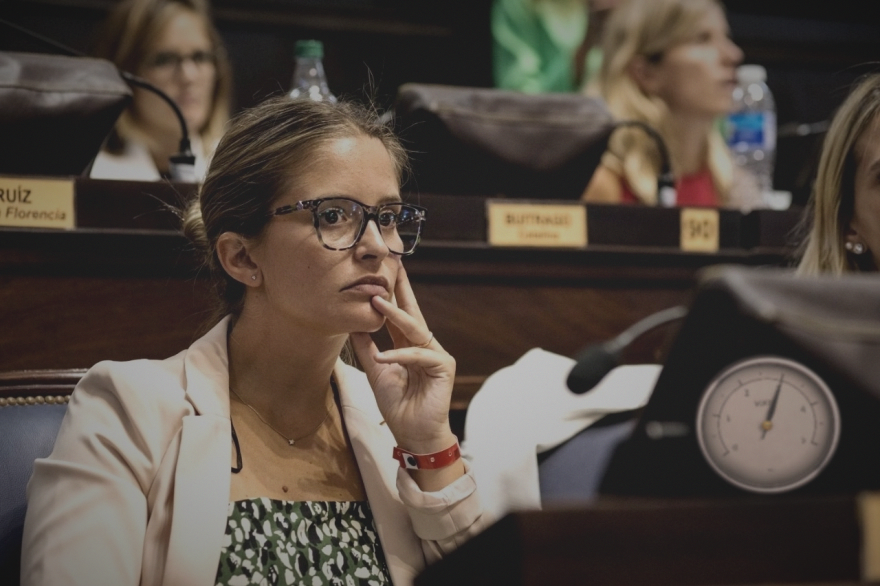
3
